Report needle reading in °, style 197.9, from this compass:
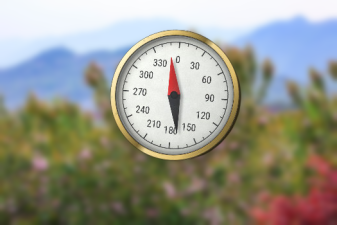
350
